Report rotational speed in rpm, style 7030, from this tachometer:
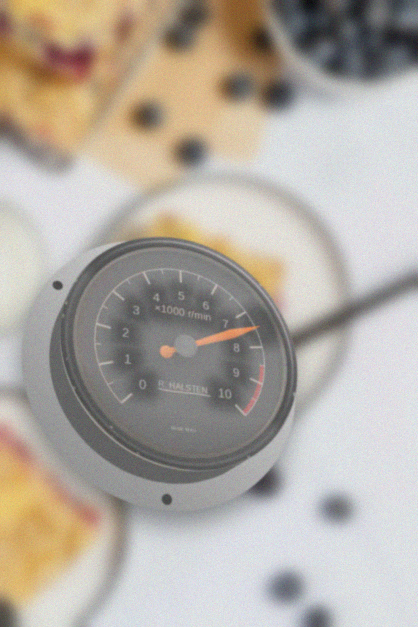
7500
